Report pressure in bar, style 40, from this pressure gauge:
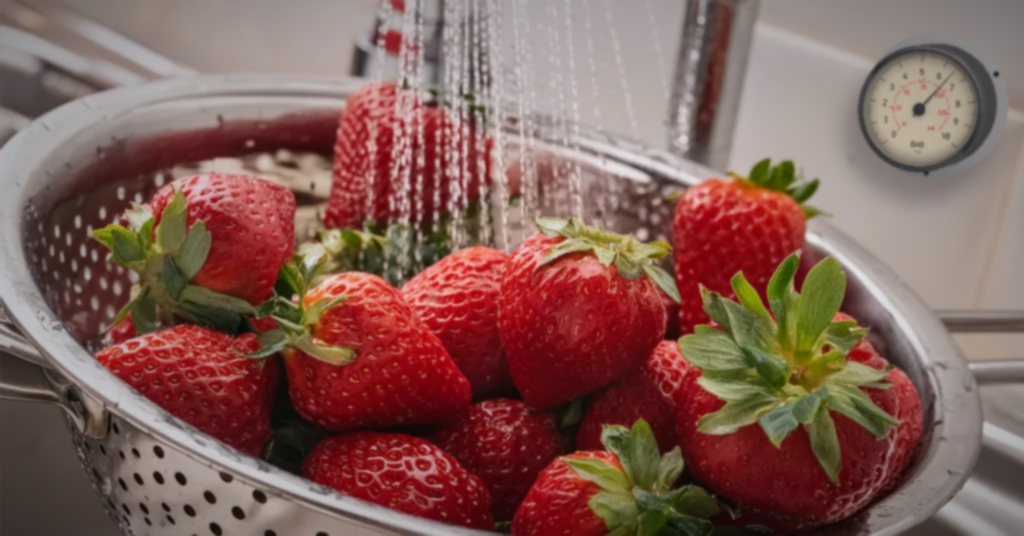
6.5
